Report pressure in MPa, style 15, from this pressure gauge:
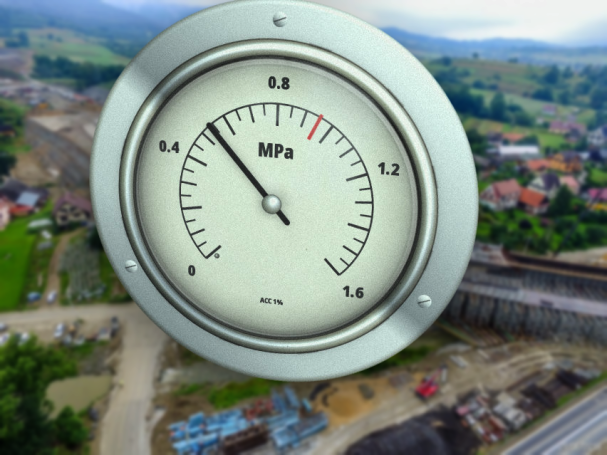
0.55
